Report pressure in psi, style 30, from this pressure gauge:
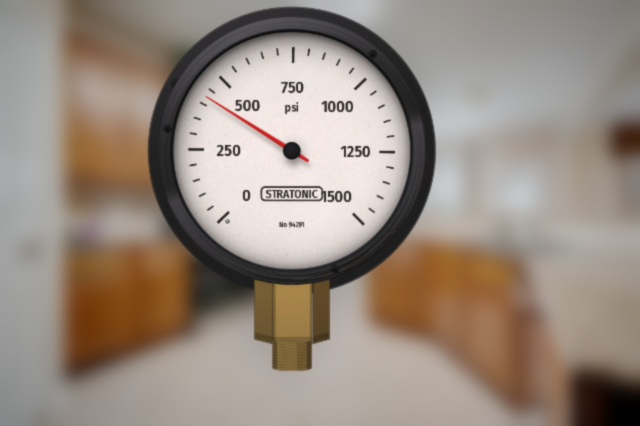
425
